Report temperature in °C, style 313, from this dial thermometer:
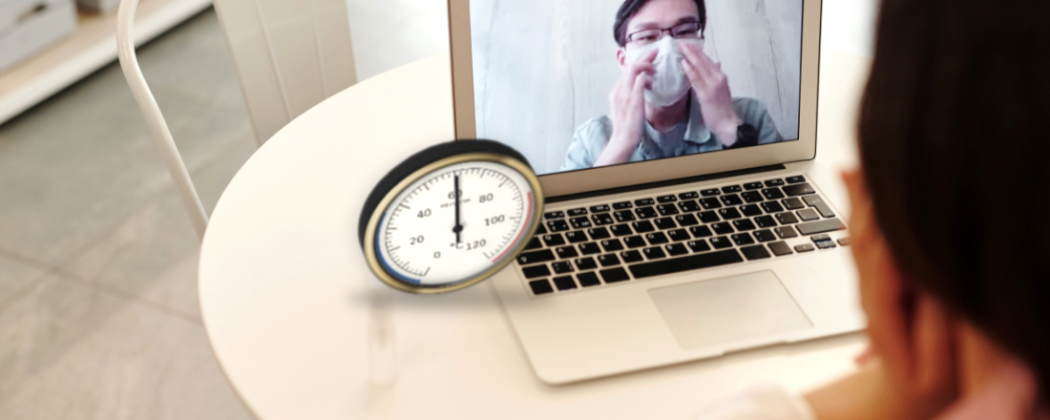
60
